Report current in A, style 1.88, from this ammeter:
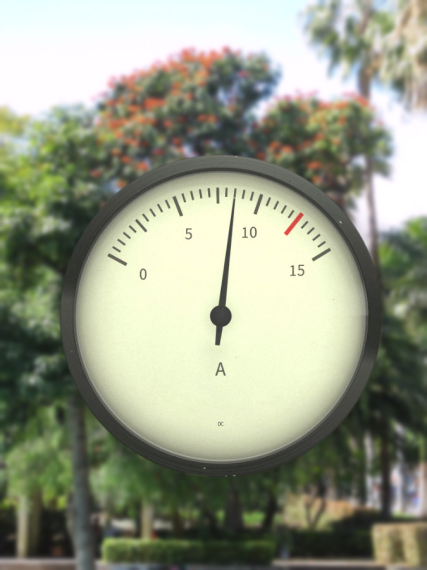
8.5
